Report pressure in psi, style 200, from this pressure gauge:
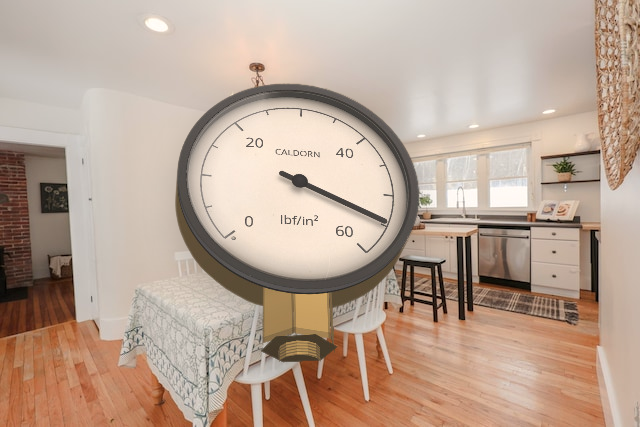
55
